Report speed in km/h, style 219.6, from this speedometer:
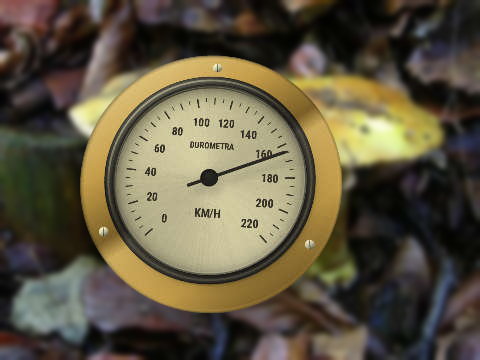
165
